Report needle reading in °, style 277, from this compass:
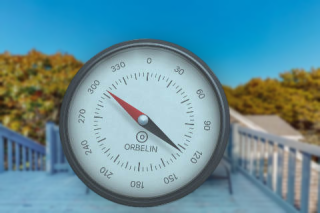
305
